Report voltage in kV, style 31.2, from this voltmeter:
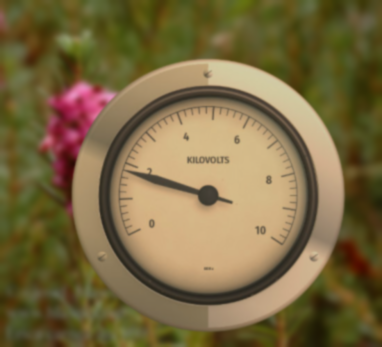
1.8
